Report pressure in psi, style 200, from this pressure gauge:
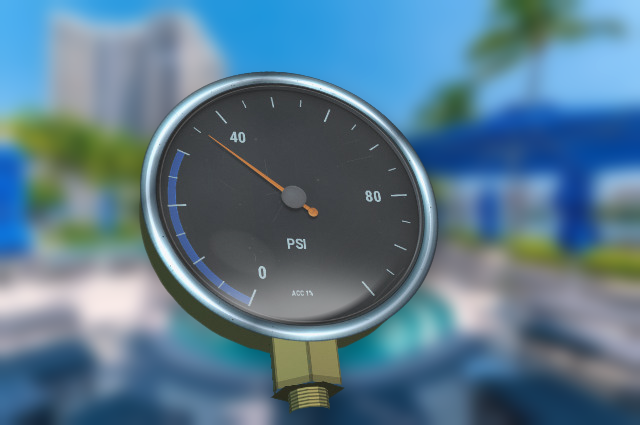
35
